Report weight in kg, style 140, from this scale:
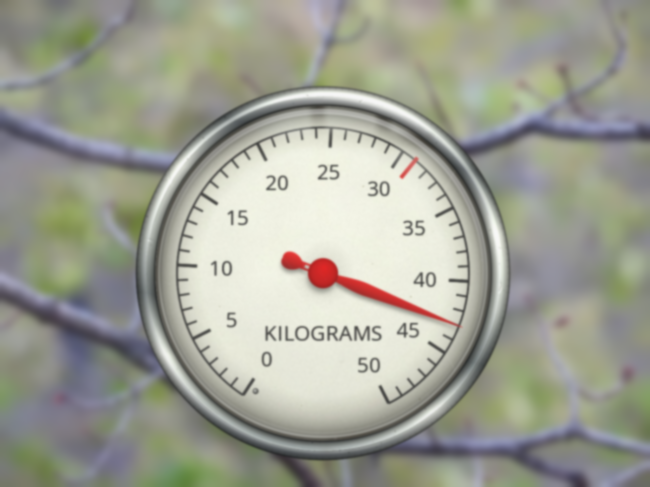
43
